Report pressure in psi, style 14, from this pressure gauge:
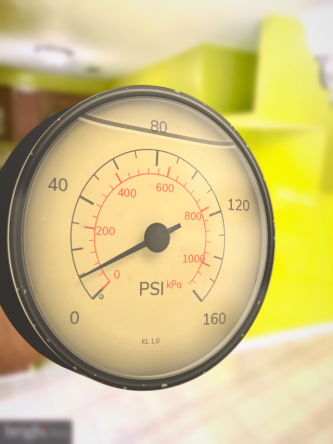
10
